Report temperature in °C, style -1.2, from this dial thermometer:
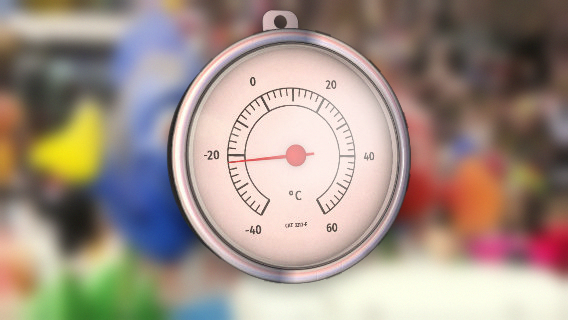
-22
